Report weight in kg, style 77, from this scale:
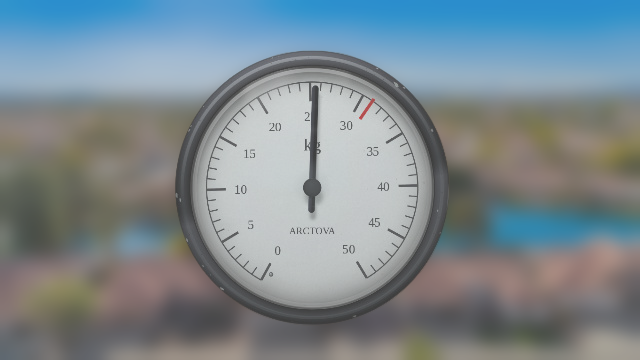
25.5
